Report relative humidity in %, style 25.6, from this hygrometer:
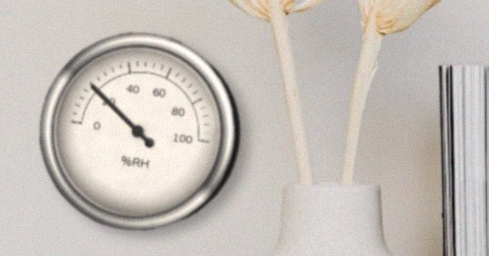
20
